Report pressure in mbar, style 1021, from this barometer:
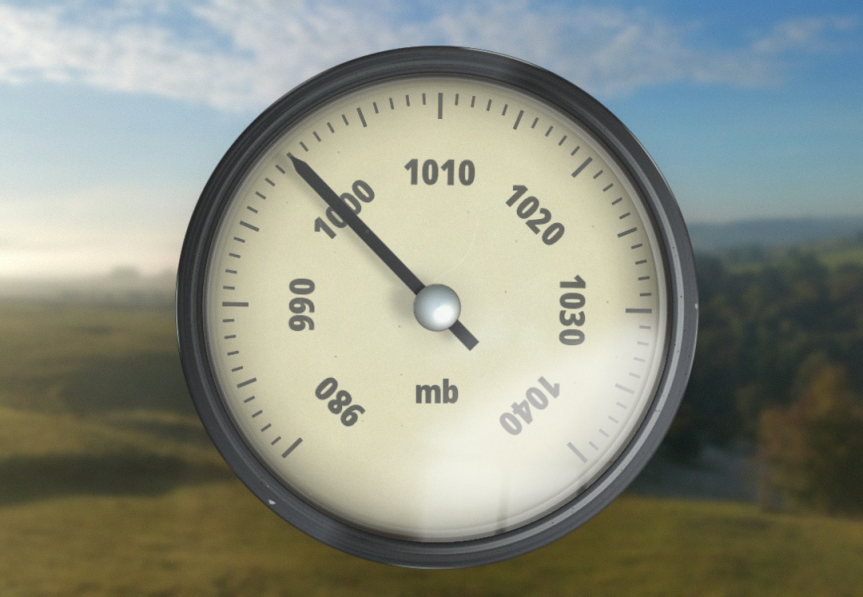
1000
